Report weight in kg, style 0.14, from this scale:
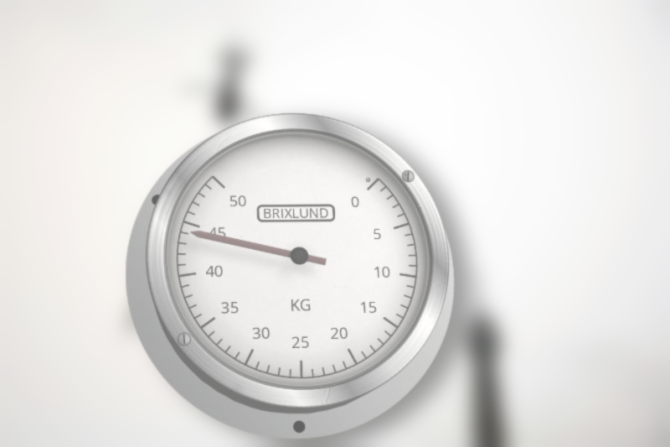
44
